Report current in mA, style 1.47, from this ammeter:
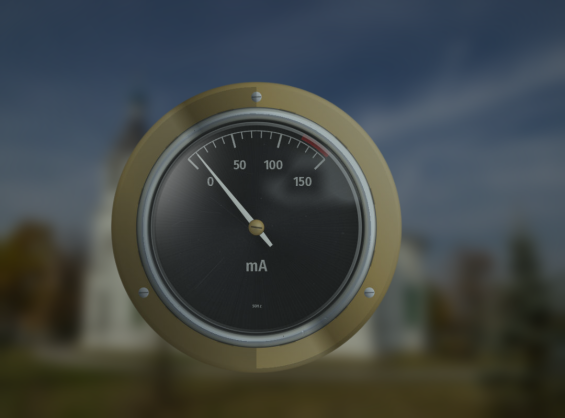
10
